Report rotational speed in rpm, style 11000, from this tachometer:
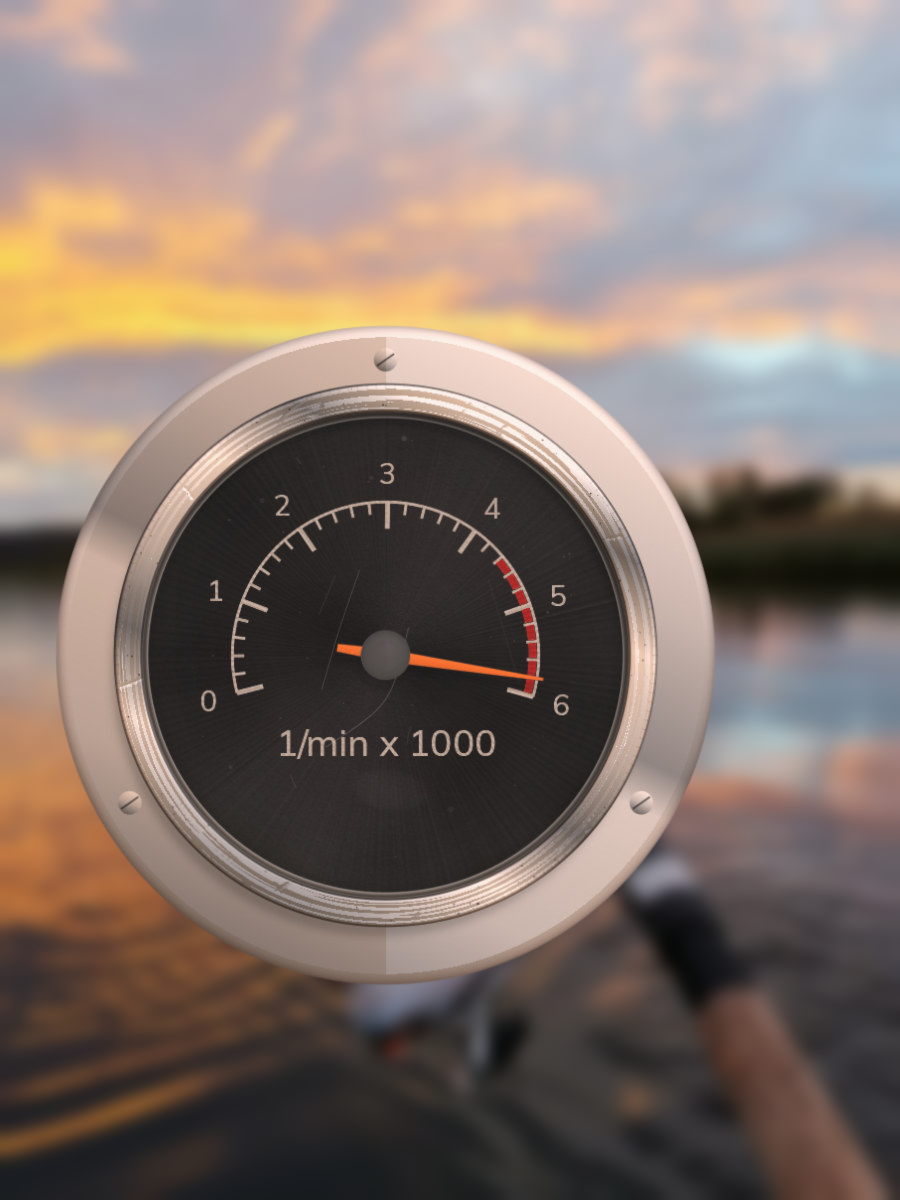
5800
